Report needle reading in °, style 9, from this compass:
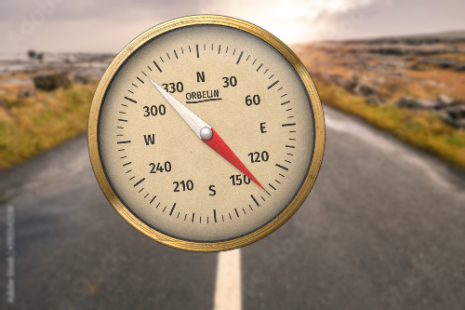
140
